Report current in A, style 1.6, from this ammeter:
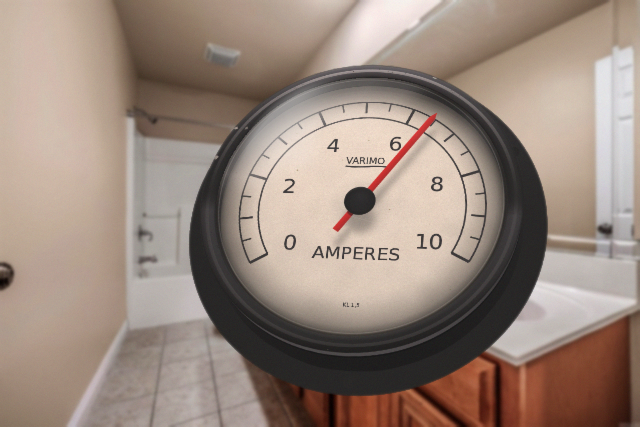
6.5
